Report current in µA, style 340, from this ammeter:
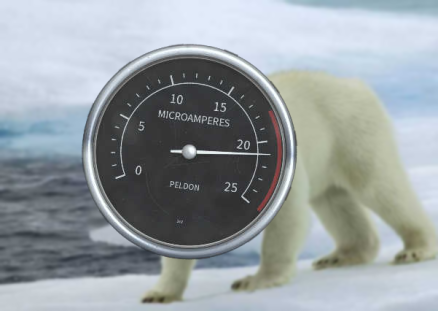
21
